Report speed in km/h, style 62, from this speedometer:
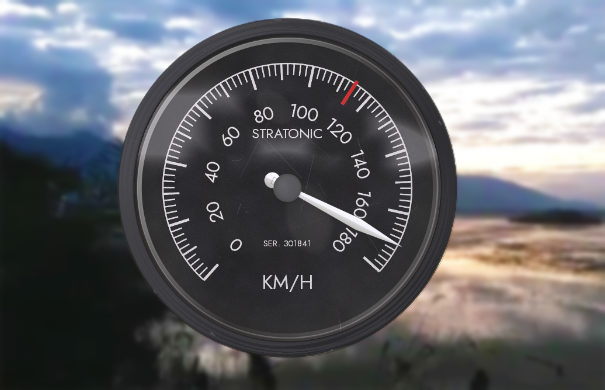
170
